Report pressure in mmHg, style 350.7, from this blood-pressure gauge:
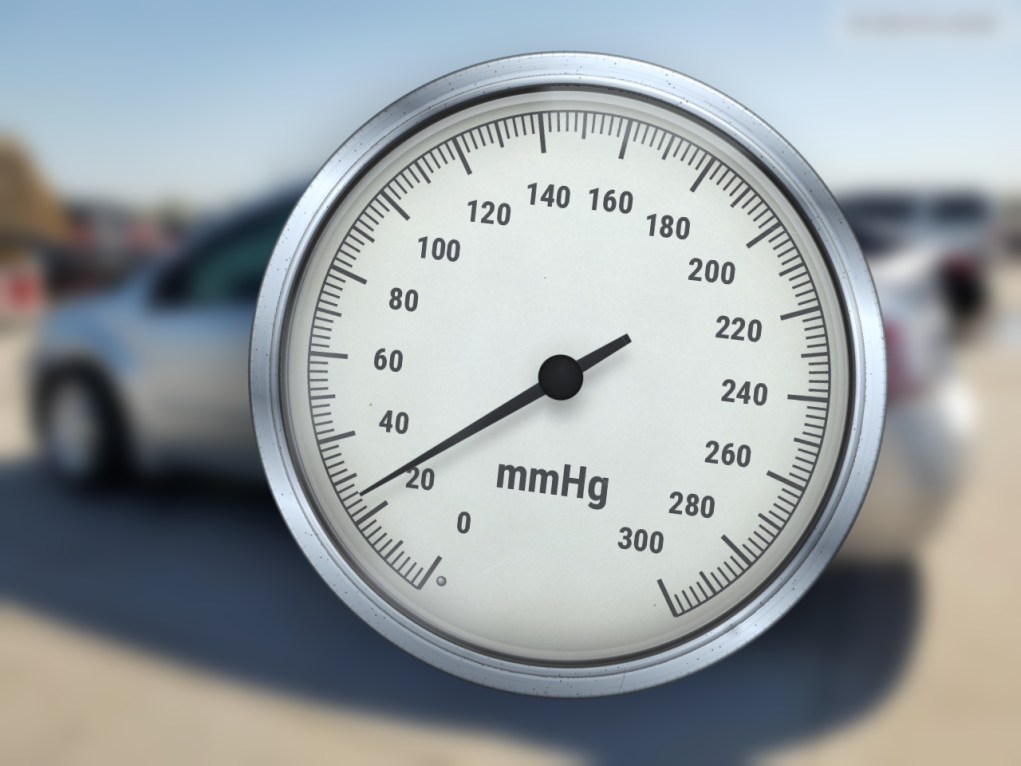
25
